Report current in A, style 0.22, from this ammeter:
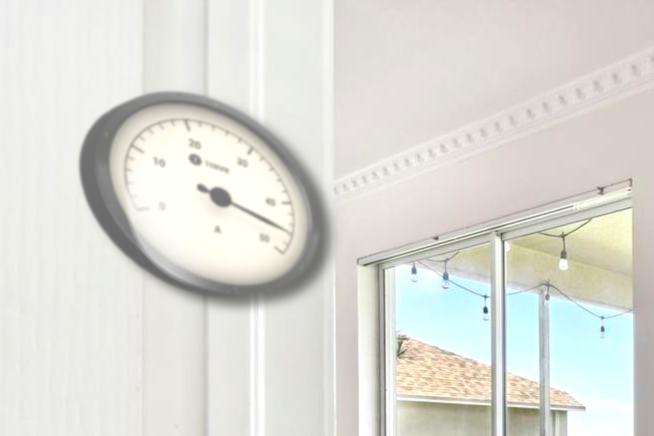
46
